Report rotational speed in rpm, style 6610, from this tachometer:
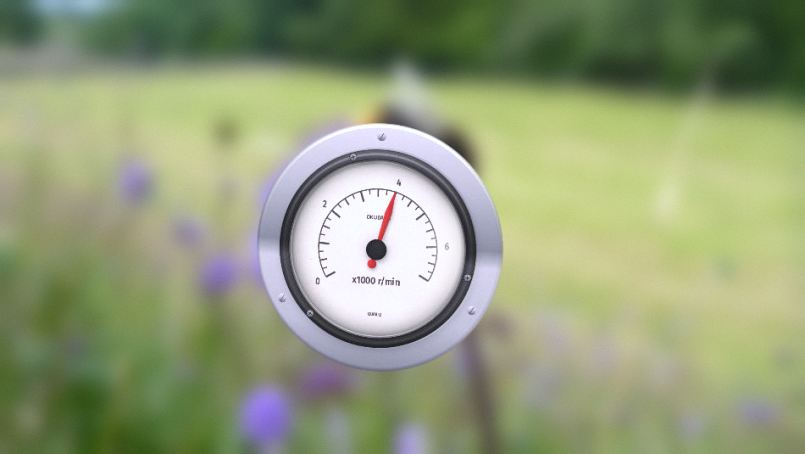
4000
